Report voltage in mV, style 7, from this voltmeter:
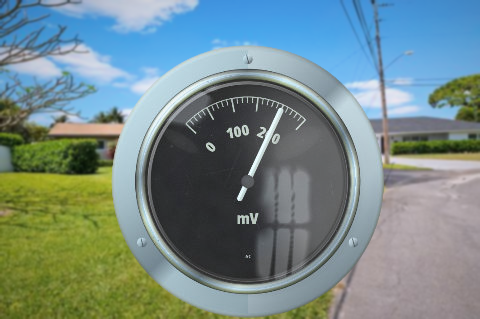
200
